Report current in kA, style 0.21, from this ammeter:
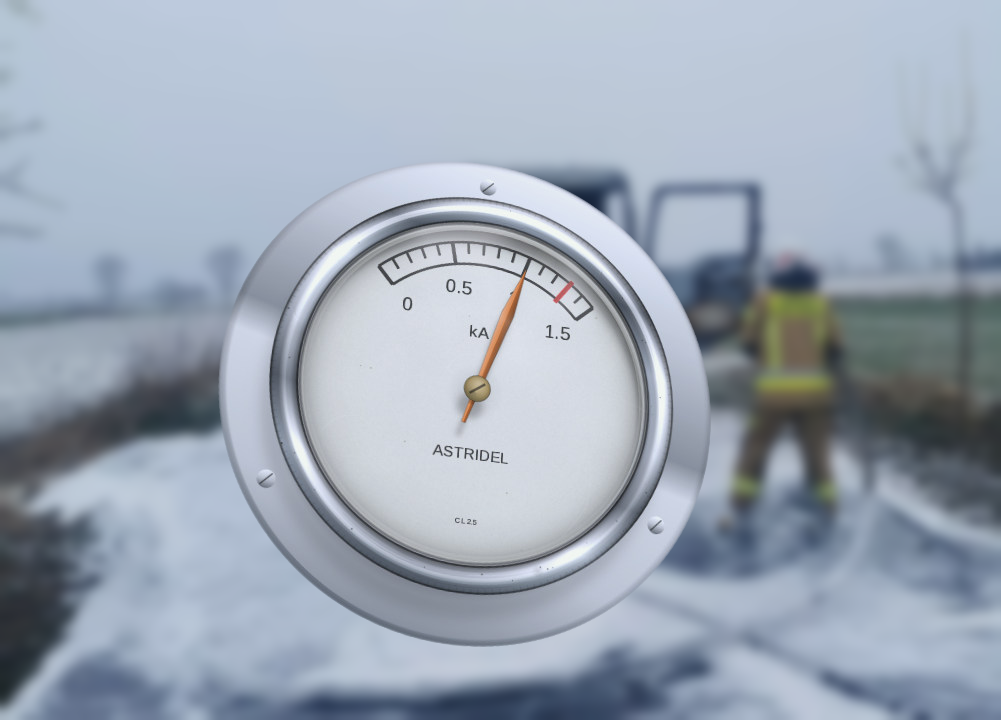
1
